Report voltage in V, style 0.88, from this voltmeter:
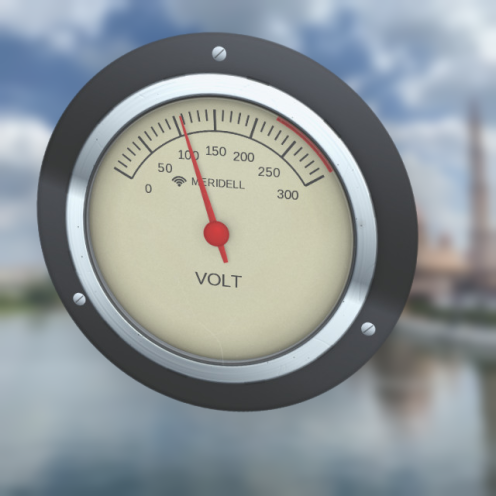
110
